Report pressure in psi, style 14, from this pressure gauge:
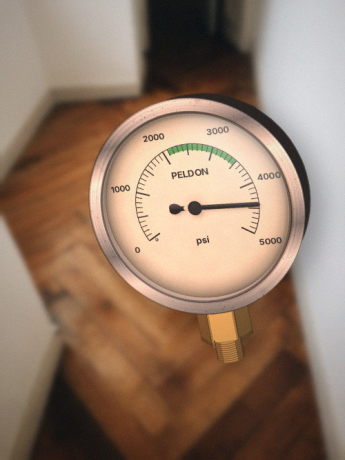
4400
